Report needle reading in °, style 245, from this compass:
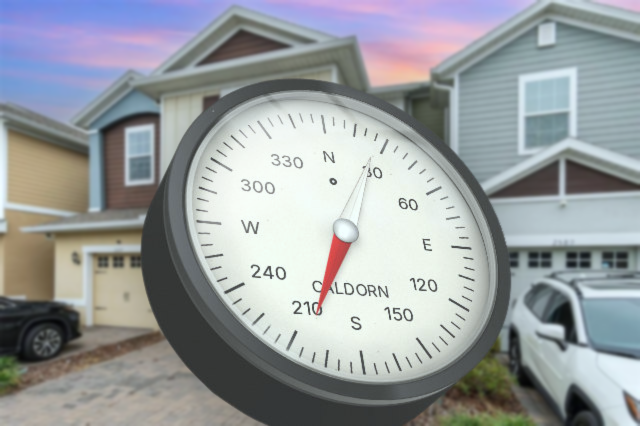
205
